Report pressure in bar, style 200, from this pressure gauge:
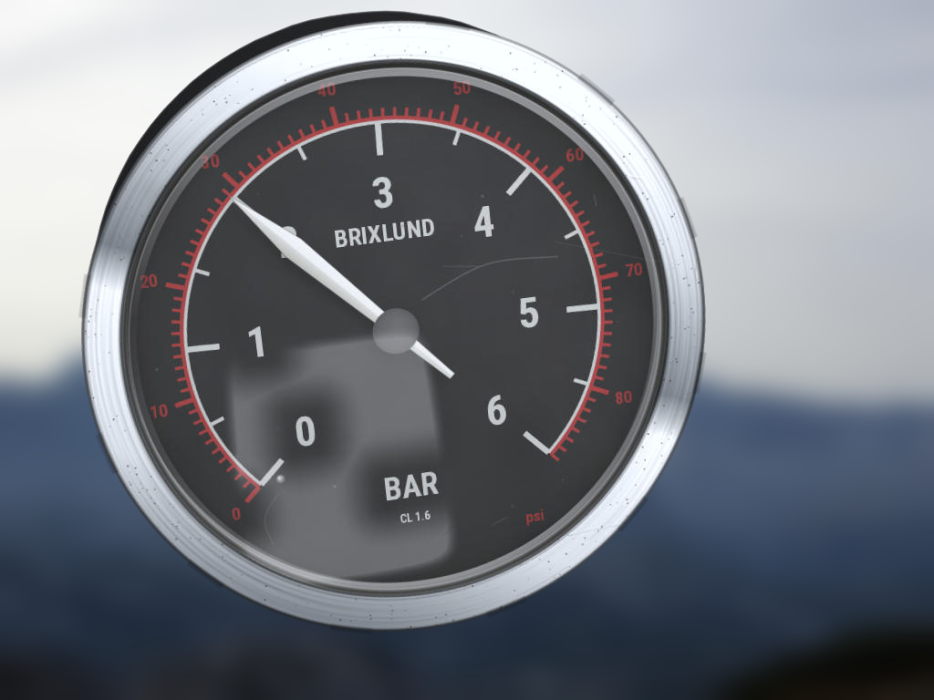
2
